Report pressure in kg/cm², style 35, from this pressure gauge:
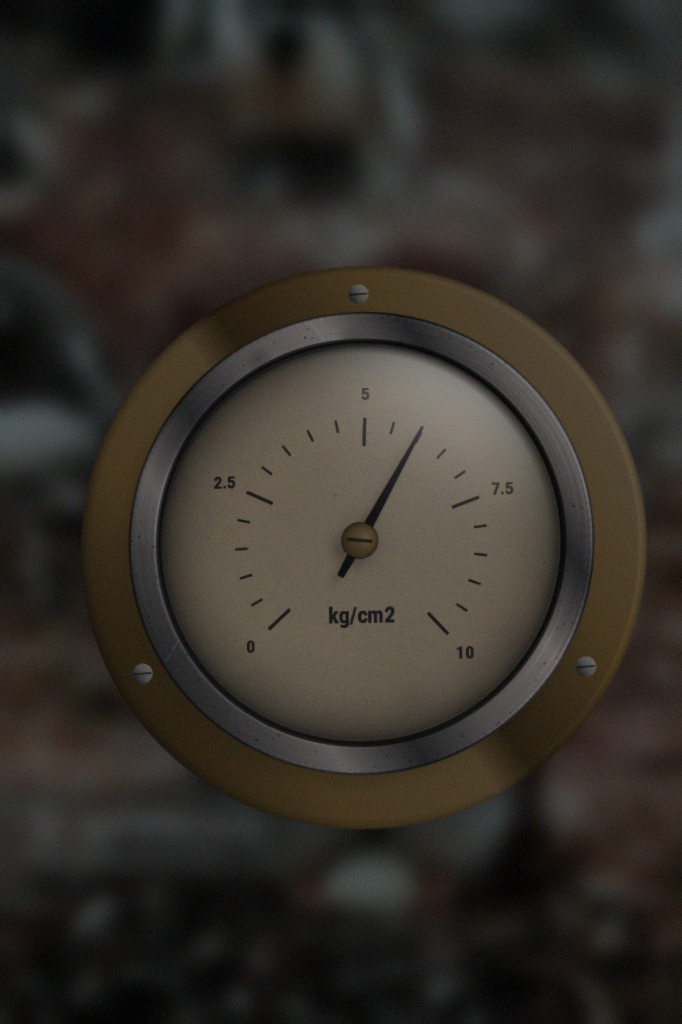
6
